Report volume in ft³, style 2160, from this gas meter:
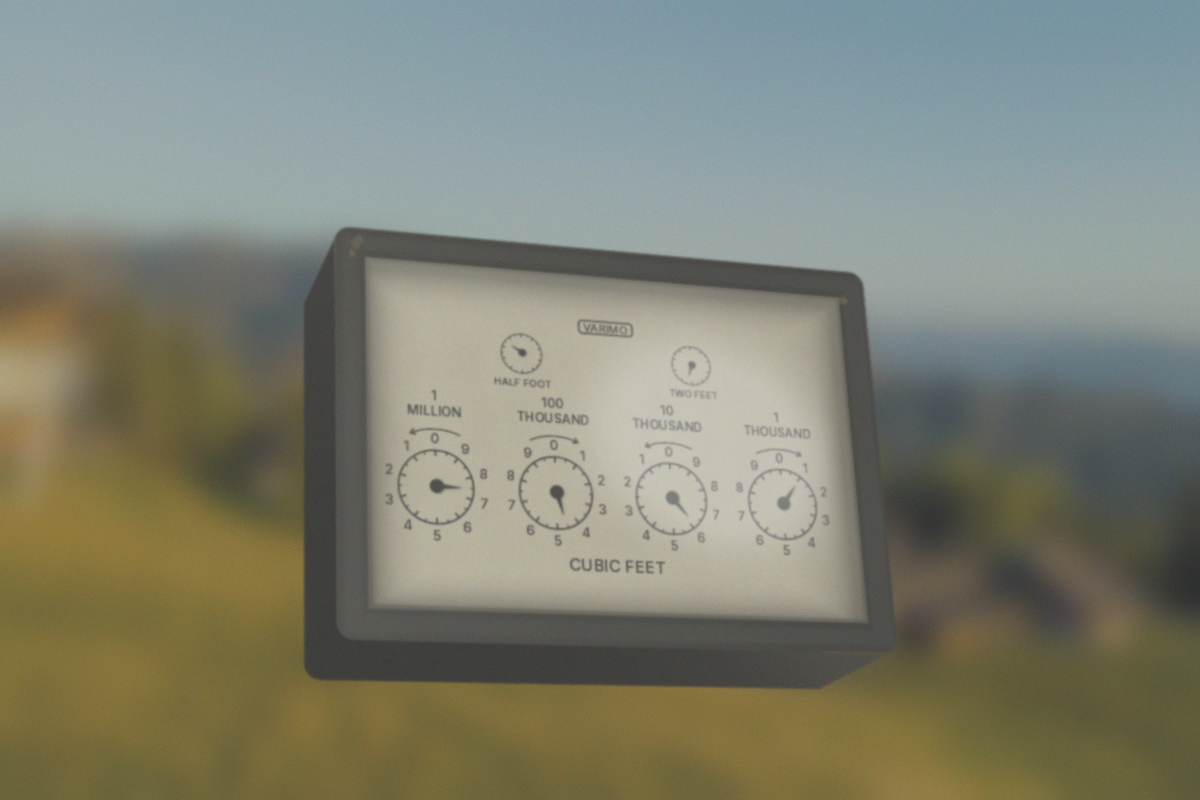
746100
